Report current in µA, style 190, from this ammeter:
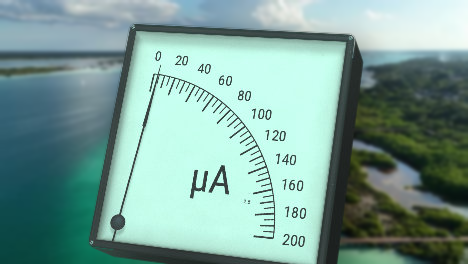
5
